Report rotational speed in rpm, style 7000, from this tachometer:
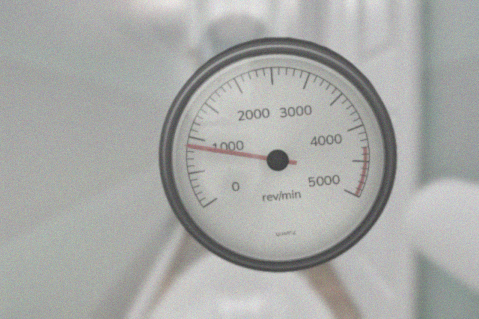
900
